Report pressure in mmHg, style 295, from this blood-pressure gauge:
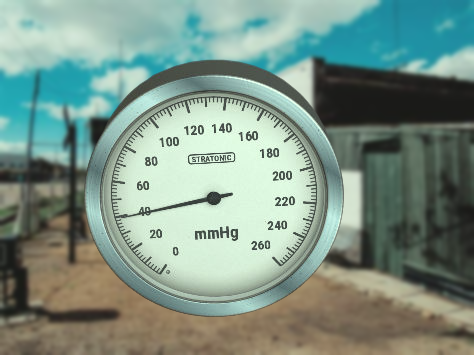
40
